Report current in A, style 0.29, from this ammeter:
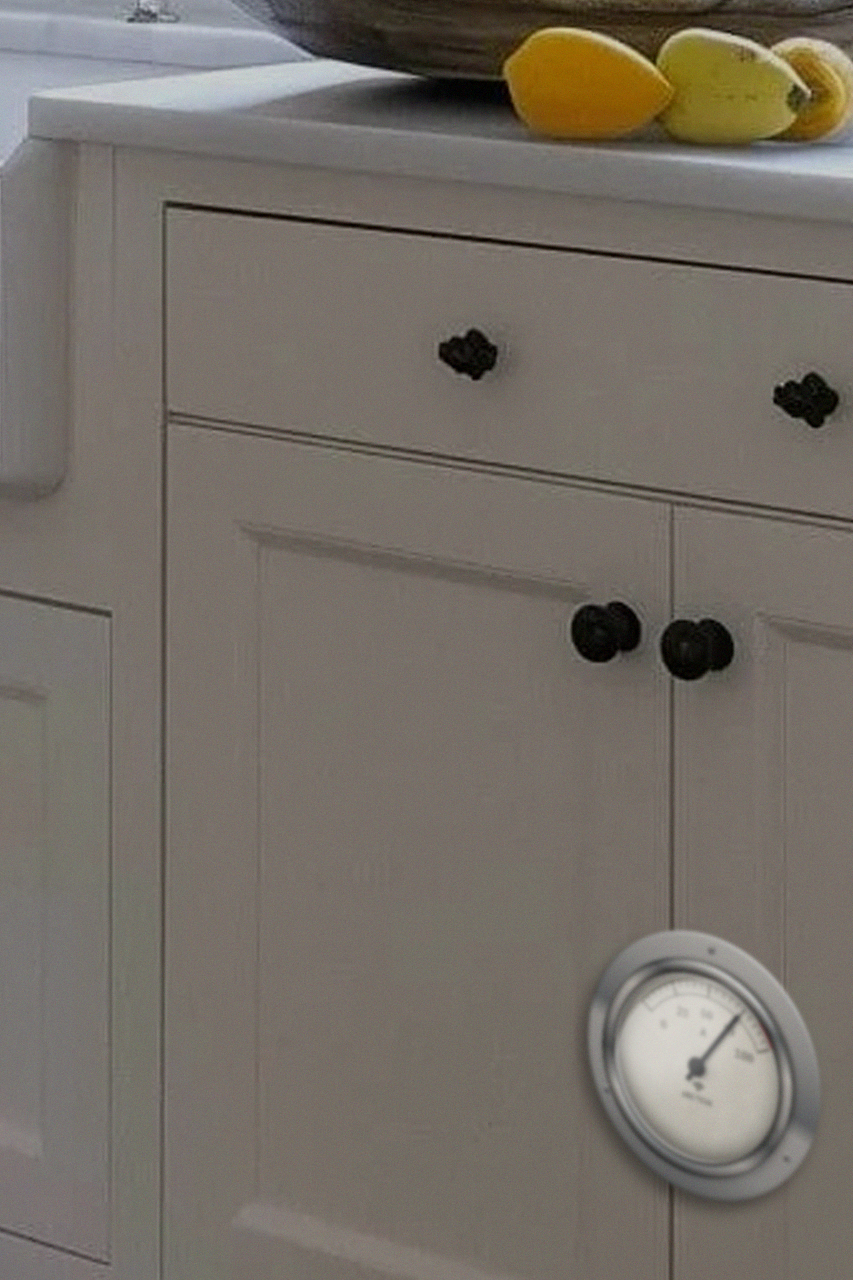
75
